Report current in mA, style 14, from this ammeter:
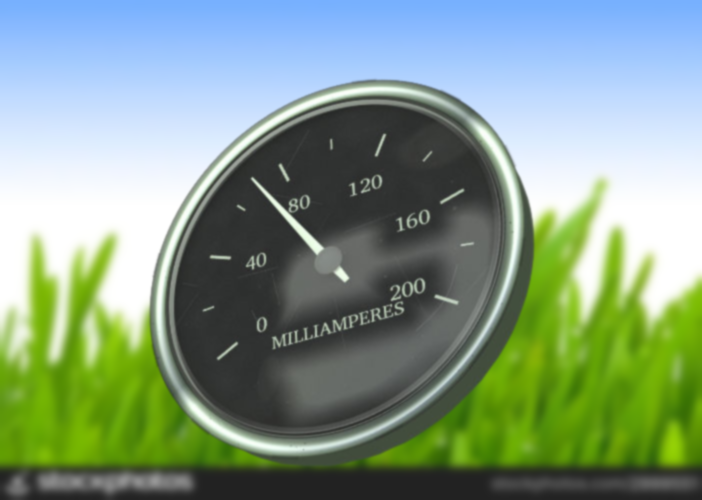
70
